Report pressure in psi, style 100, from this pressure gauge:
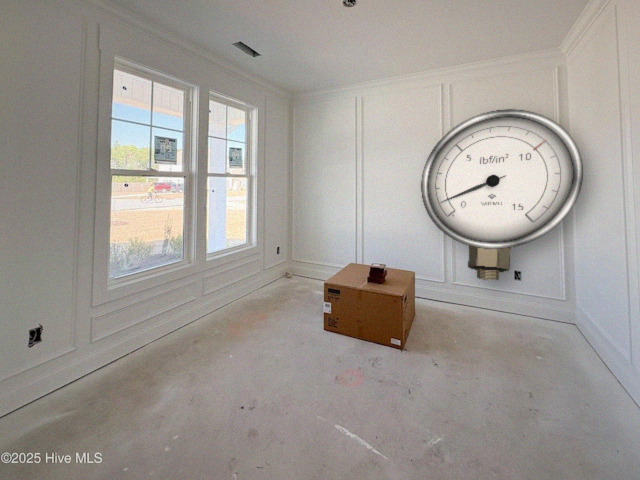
1
